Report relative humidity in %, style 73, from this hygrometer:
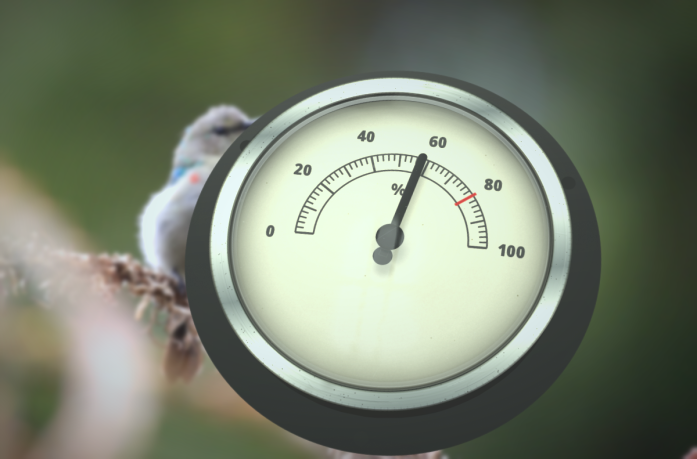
58
